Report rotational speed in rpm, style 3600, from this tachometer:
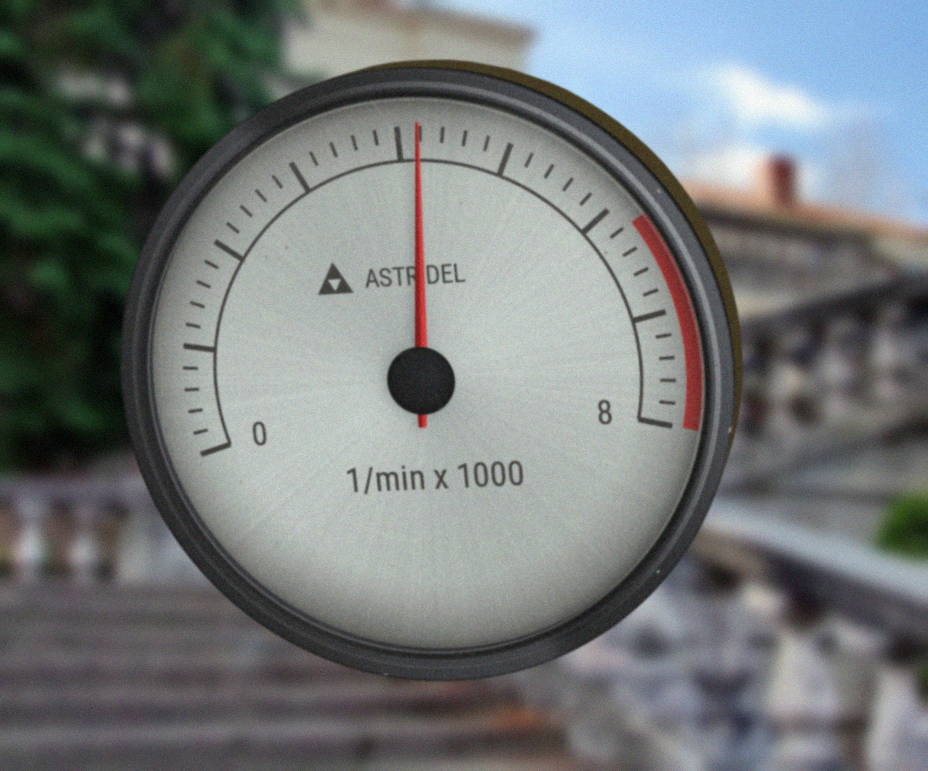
4200
